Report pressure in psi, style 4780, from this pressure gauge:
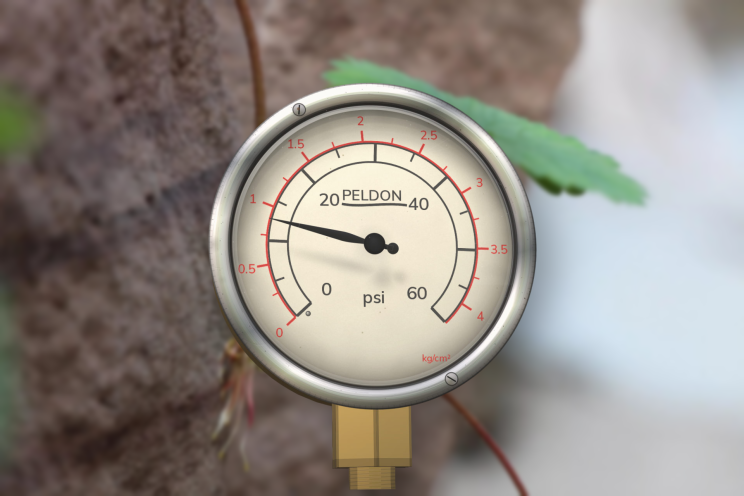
12.5
